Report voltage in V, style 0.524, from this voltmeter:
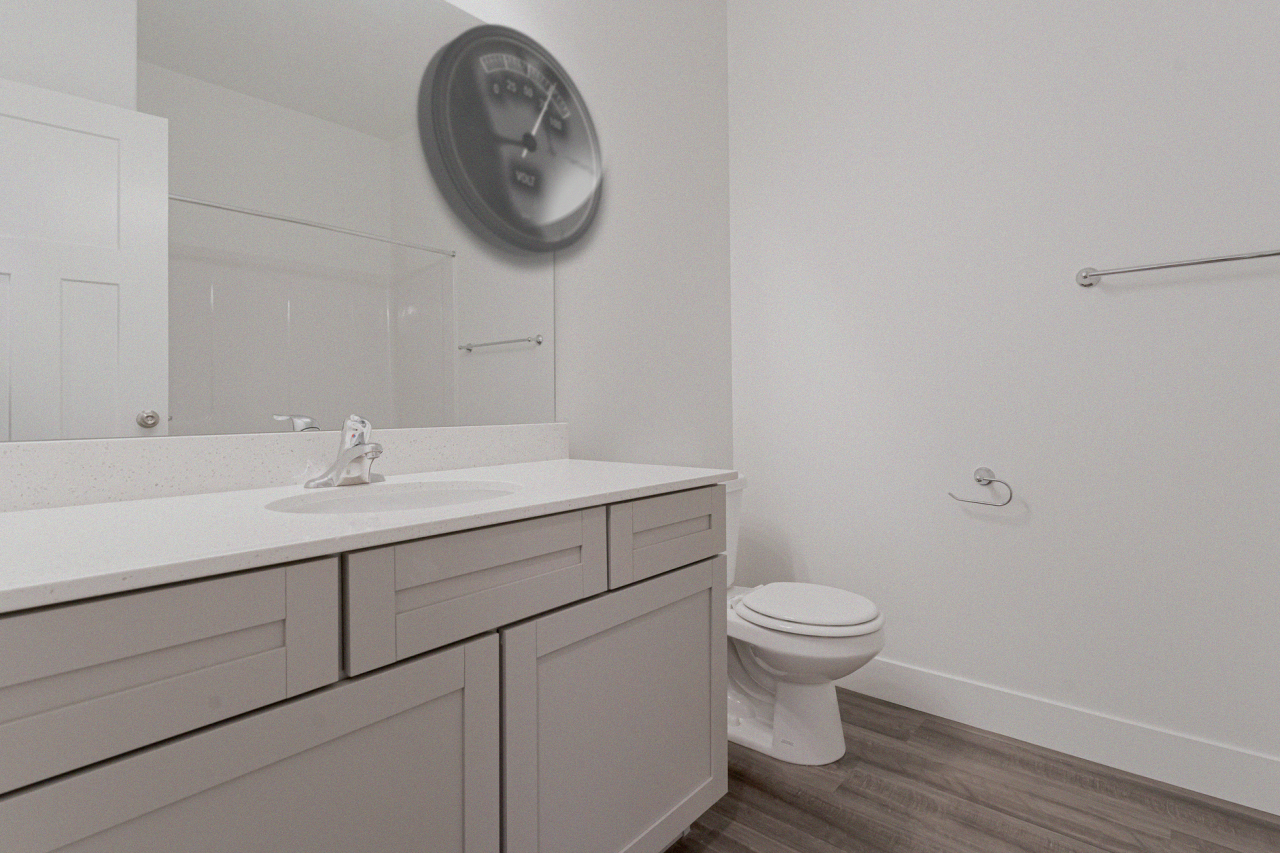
75
